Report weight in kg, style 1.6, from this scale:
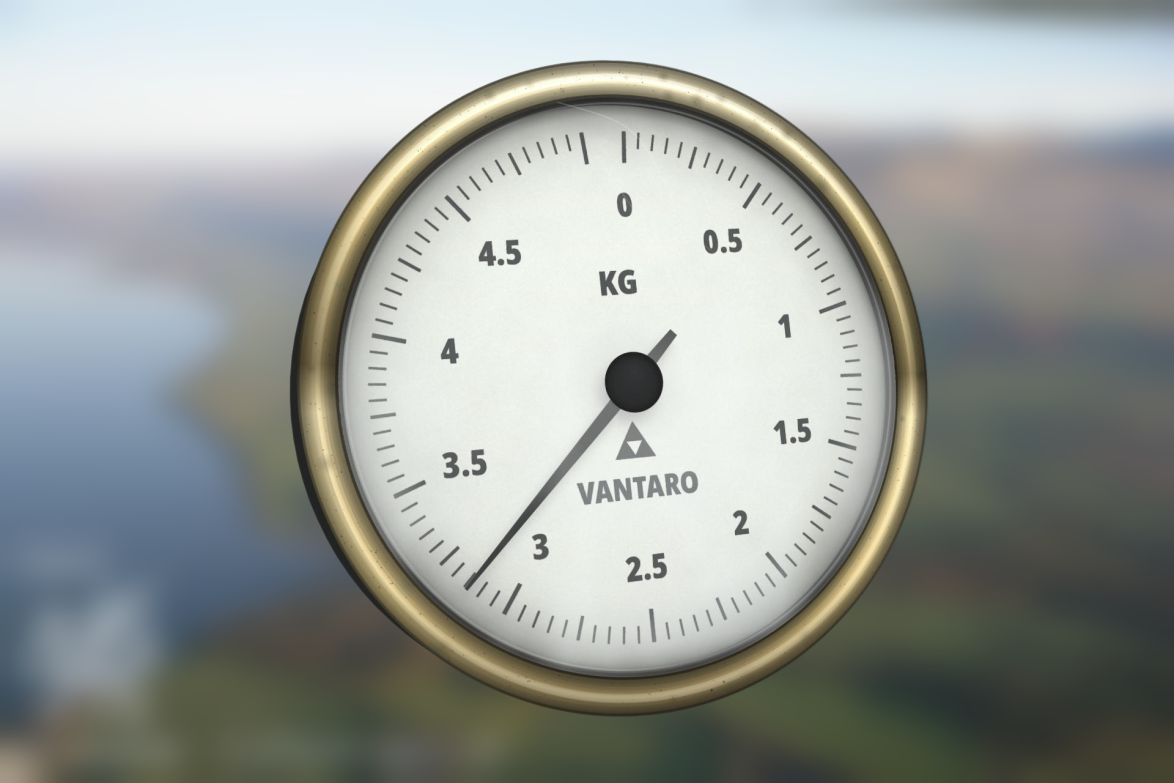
3.15
